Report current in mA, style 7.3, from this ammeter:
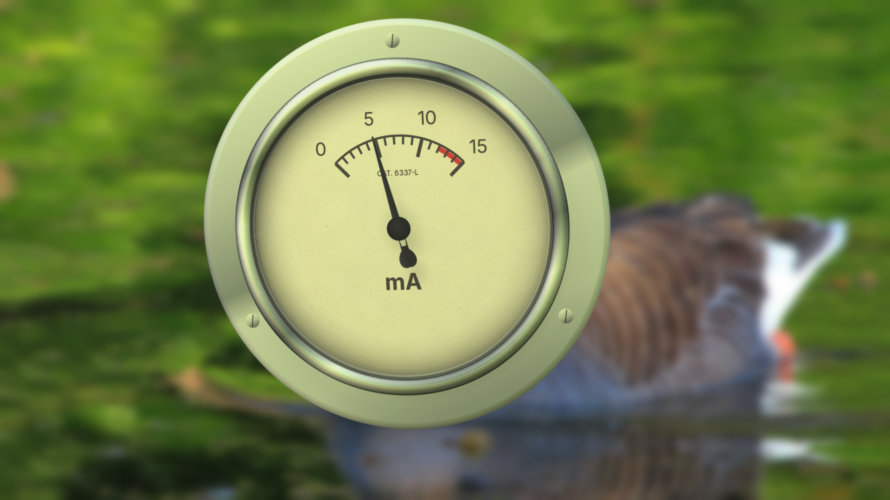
5
